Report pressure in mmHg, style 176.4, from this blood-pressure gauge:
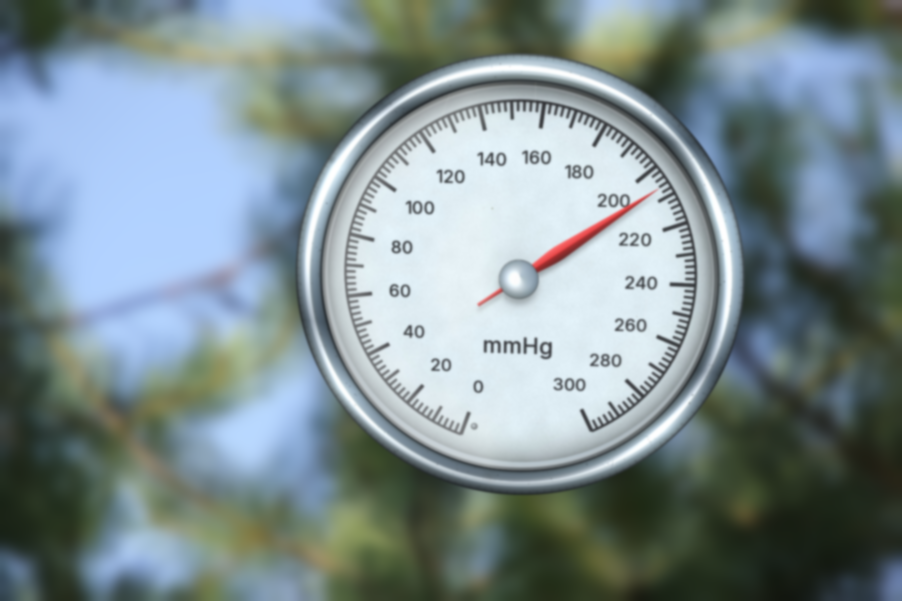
206
